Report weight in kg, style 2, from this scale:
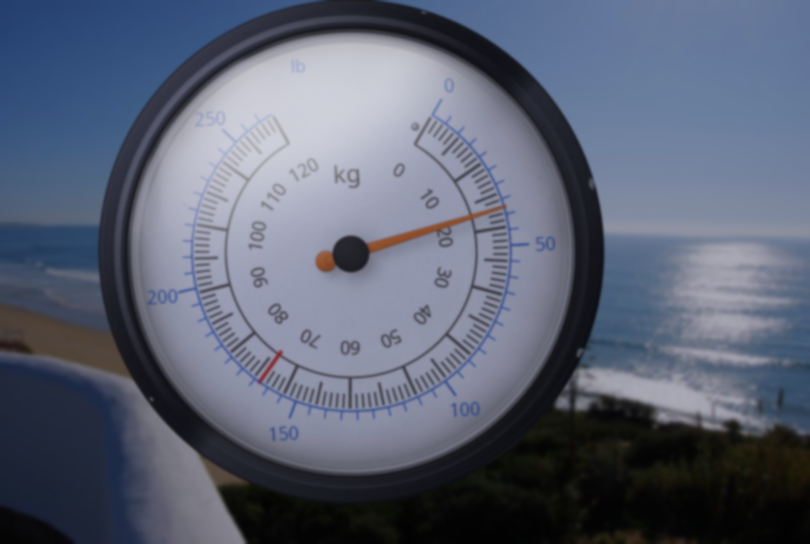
17
